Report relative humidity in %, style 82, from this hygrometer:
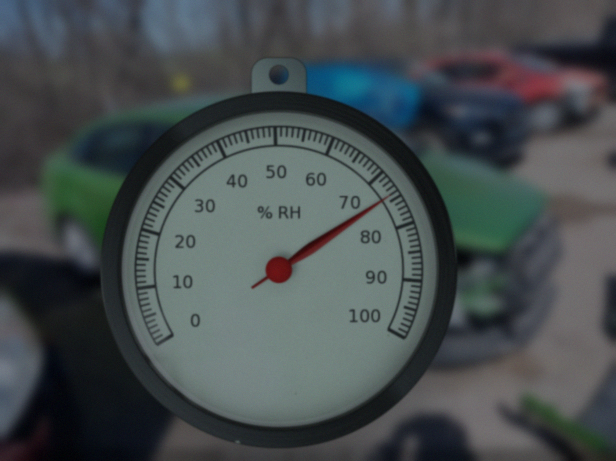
74
